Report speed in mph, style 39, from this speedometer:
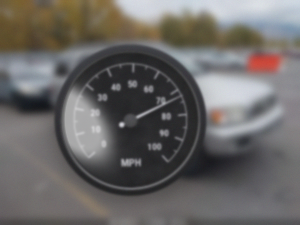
72.5
